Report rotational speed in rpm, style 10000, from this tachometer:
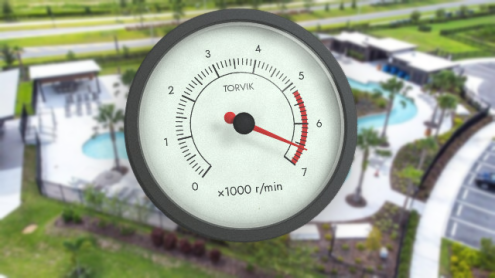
6600
